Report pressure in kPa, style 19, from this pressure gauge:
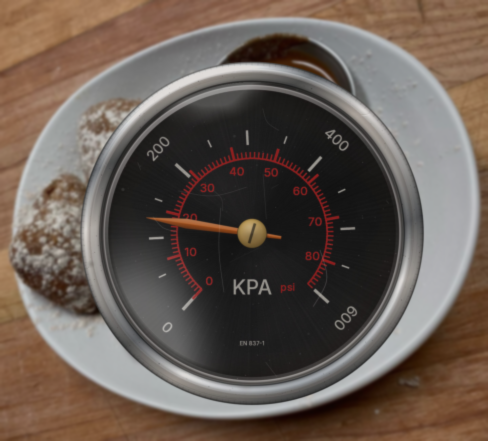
125
